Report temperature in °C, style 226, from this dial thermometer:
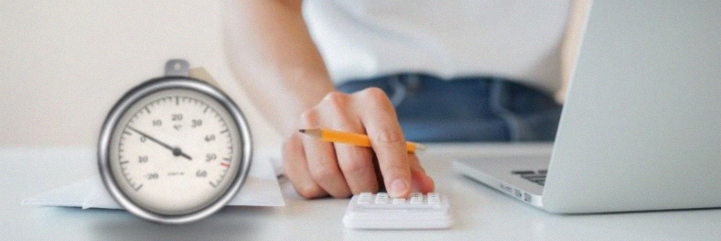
2
